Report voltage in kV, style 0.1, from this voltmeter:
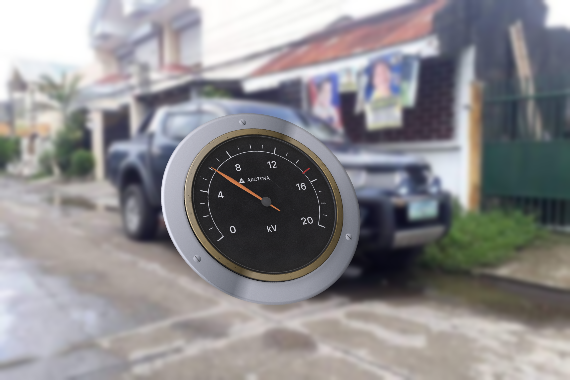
6
